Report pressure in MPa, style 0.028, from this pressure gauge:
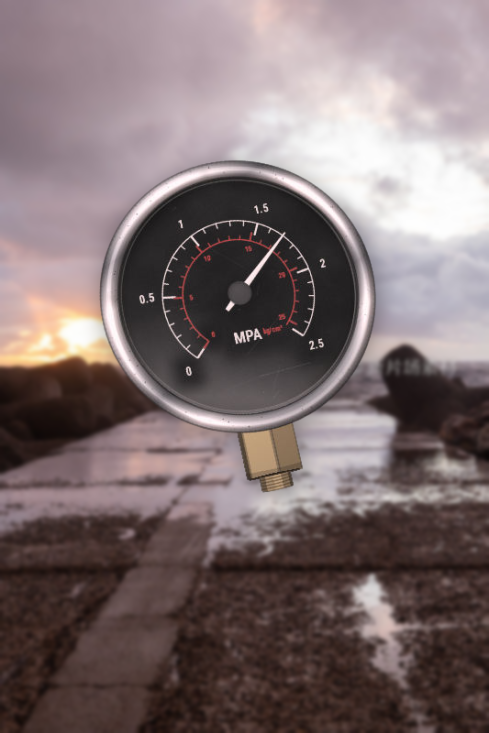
1.7
